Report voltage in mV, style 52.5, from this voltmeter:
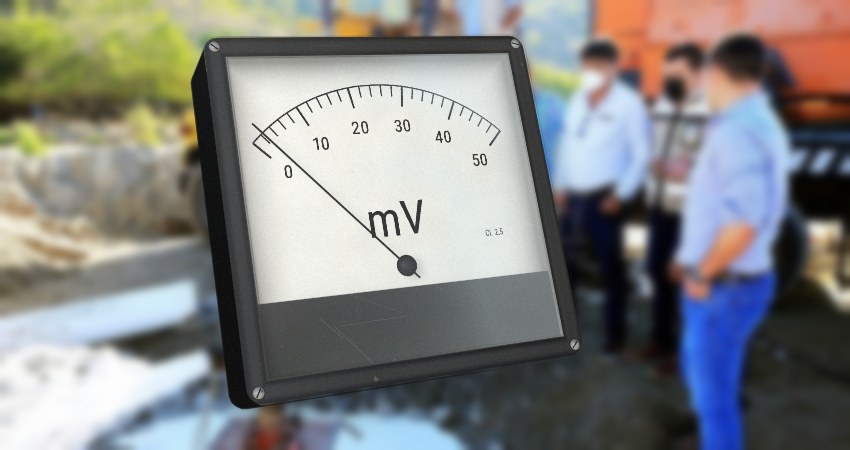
2
